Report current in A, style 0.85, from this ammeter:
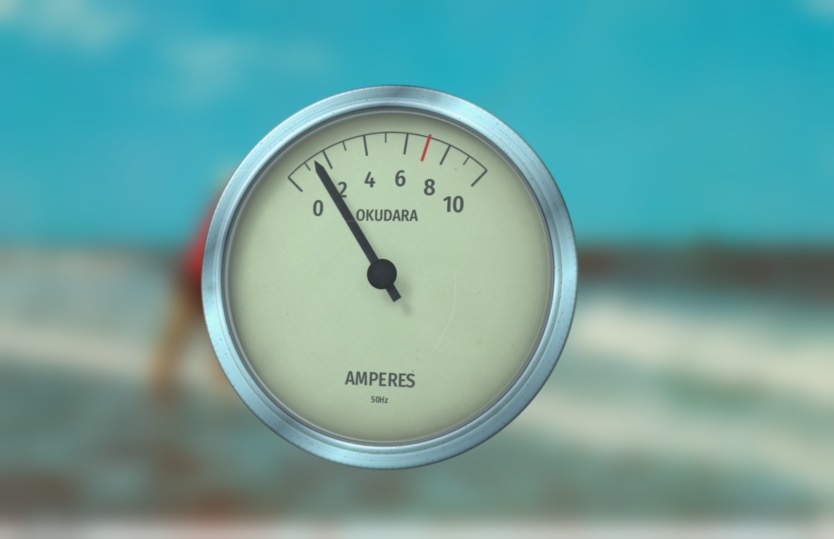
1.5
